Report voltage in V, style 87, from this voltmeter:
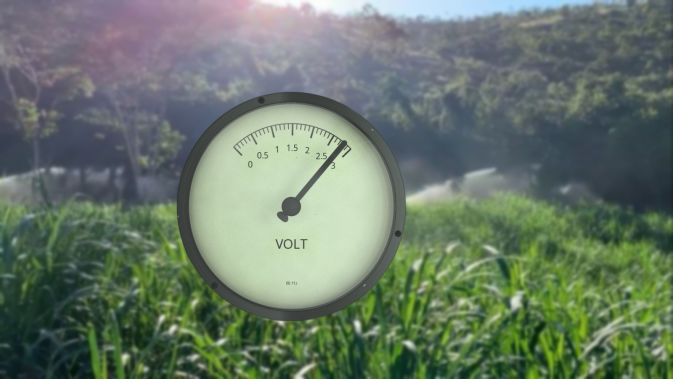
2.8
